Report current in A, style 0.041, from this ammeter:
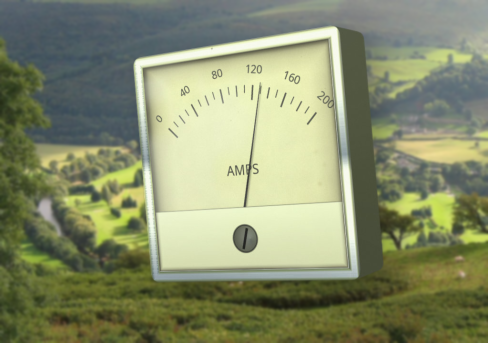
130
